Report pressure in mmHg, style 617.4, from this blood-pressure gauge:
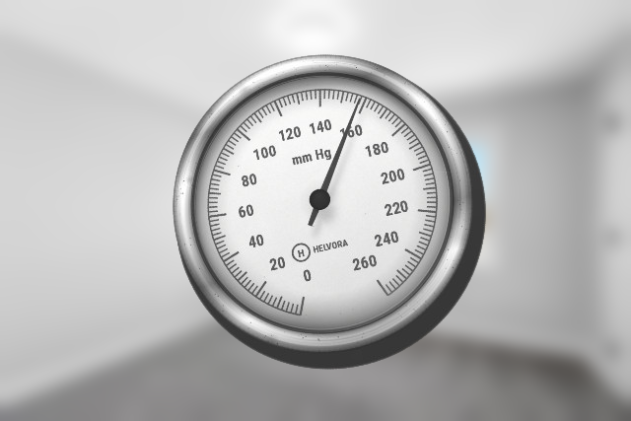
158
